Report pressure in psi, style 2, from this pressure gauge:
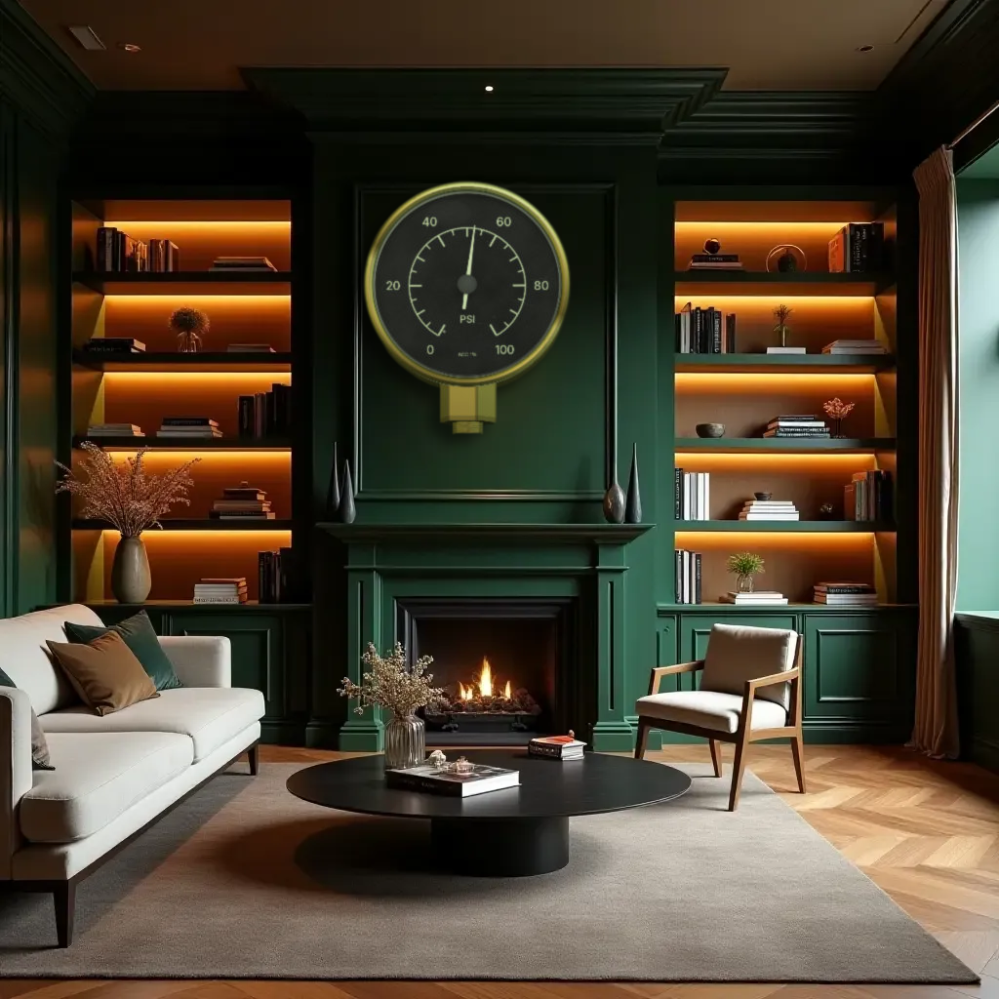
52.5
